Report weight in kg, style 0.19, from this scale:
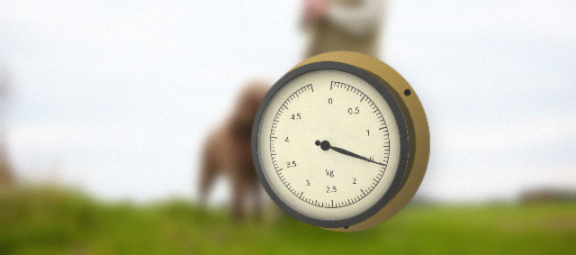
1.5
